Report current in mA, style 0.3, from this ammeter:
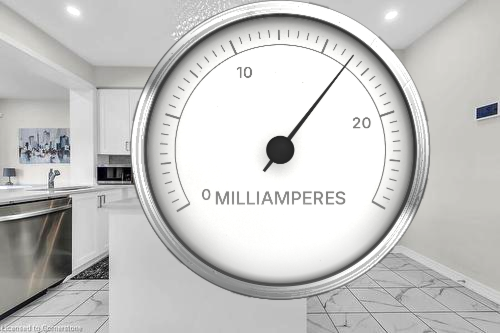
16.5
